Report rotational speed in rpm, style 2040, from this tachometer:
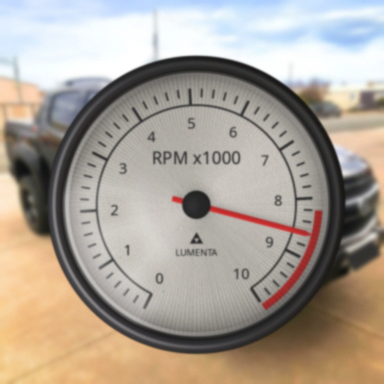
8600
